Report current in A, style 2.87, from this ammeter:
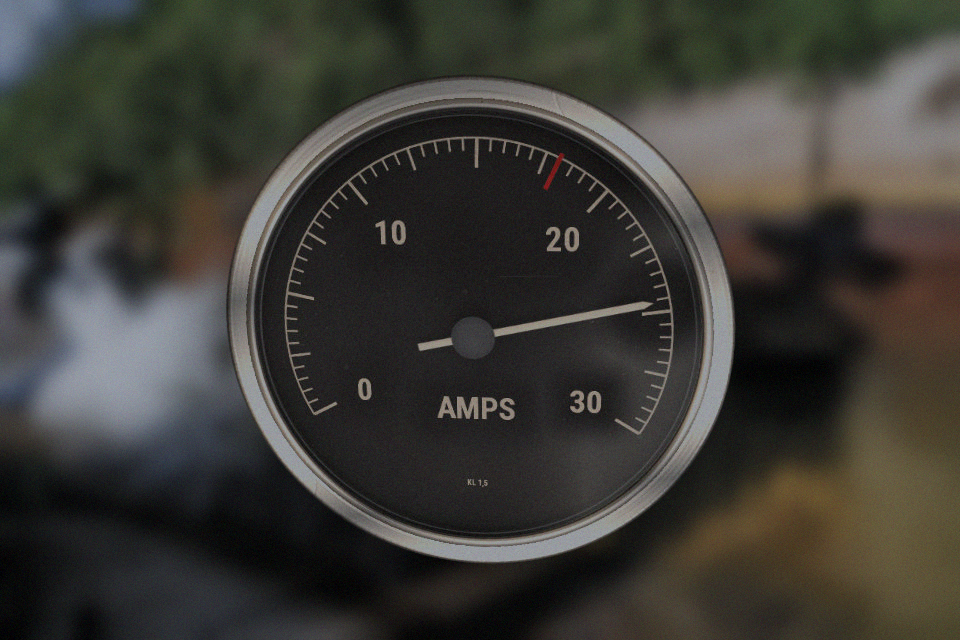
24.5
